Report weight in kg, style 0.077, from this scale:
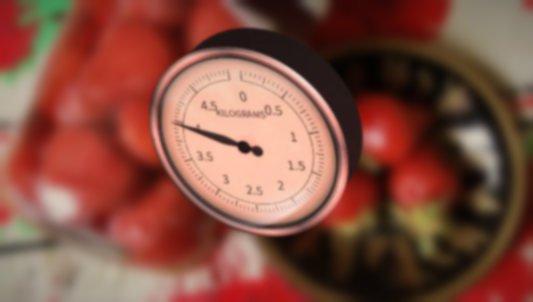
4
